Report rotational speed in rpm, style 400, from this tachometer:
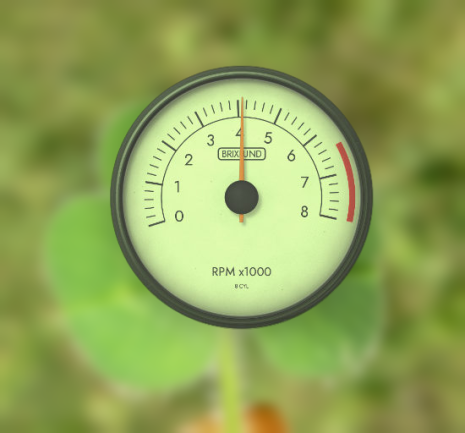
4100
